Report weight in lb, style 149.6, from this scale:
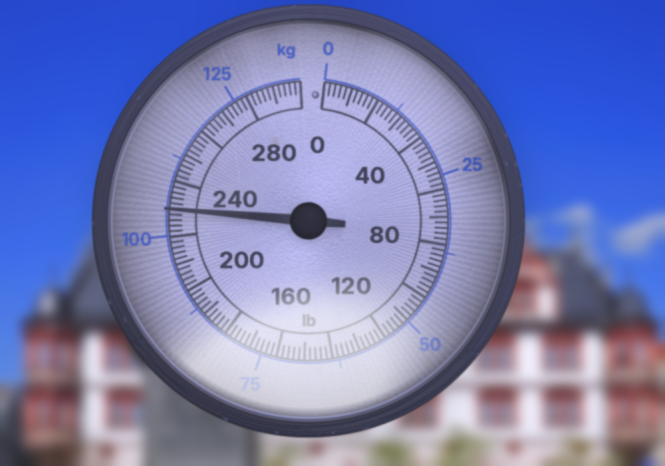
230
